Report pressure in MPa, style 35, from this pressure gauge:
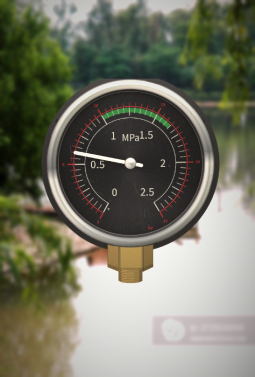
0.6
